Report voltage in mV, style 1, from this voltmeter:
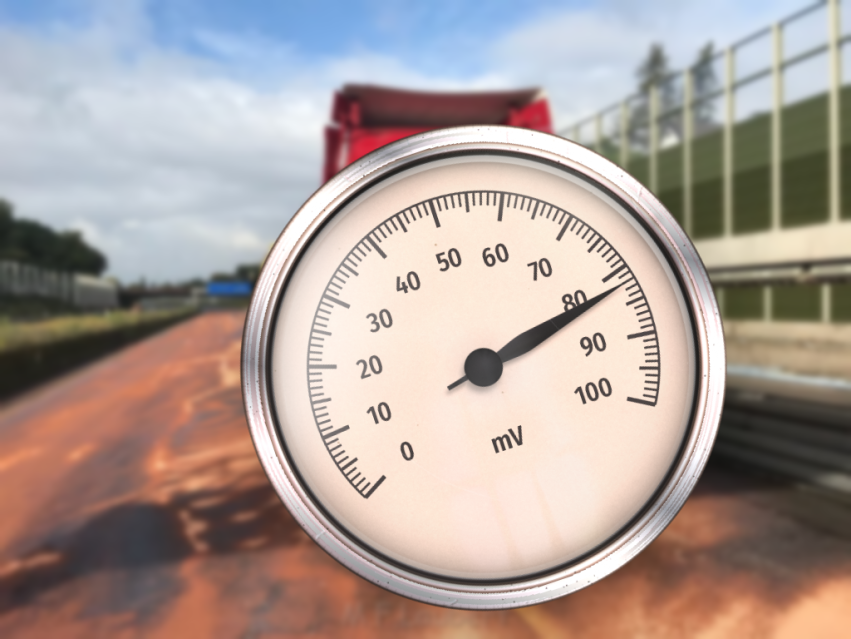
82
